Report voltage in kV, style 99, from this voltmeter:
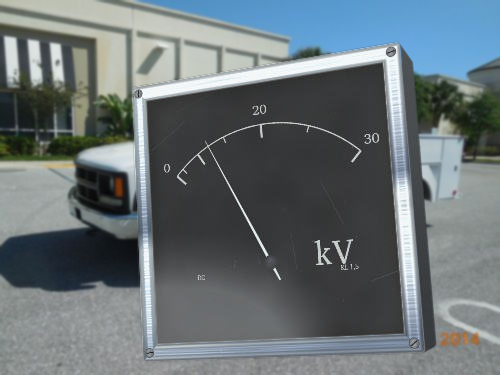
12.5
